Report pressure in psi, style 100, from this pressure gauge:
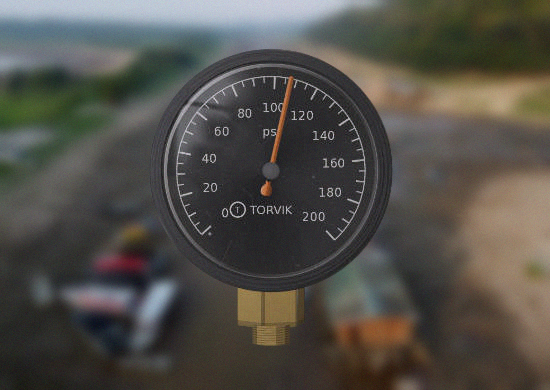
107.5
